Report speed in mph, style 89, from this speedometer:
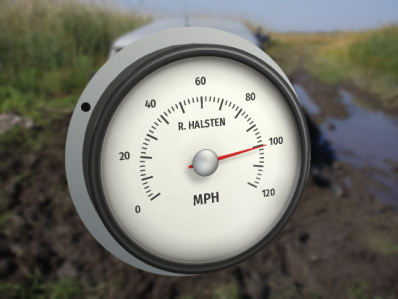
100
